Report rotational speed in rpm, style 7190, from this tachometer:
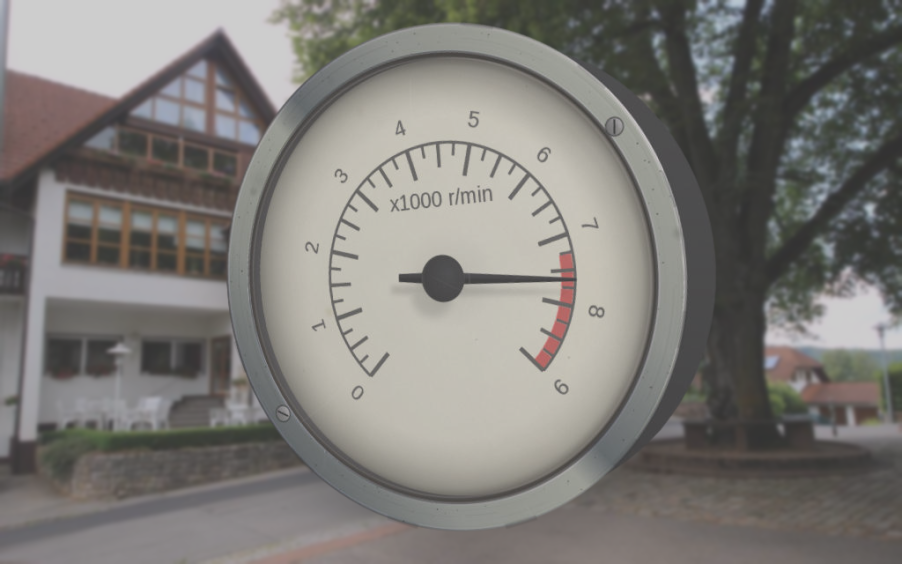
7625
